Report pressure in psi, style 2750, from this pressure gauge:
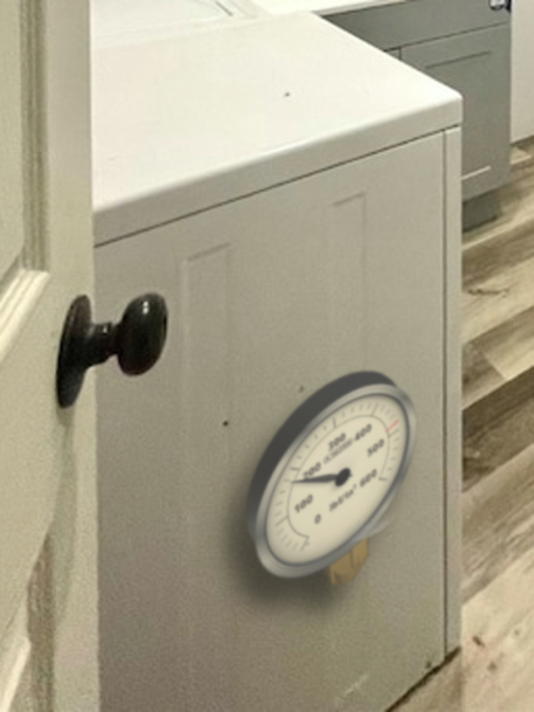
180
